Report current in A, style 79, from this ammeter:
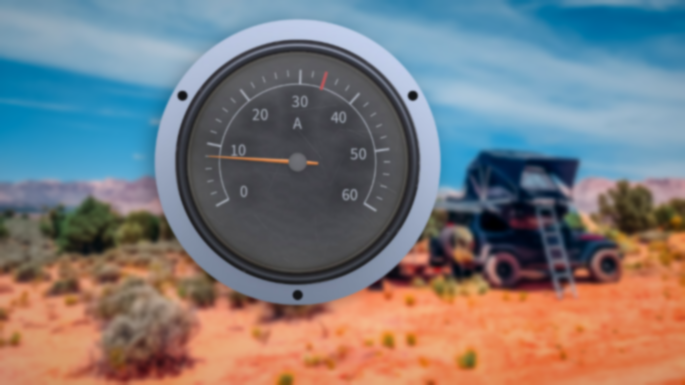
8
